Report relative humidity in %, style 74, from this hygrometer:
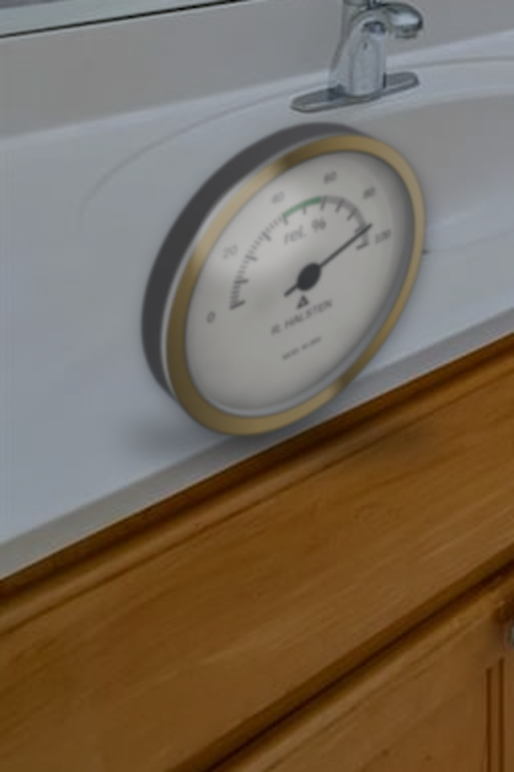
90
